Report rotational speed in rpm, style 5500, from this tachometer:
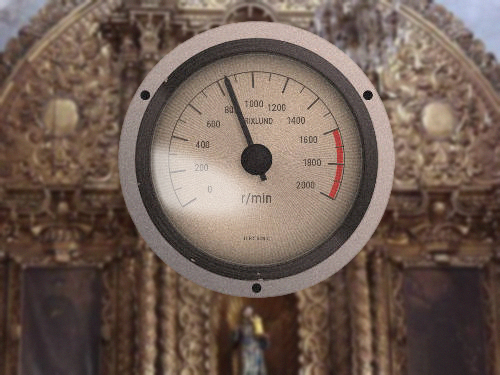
850
